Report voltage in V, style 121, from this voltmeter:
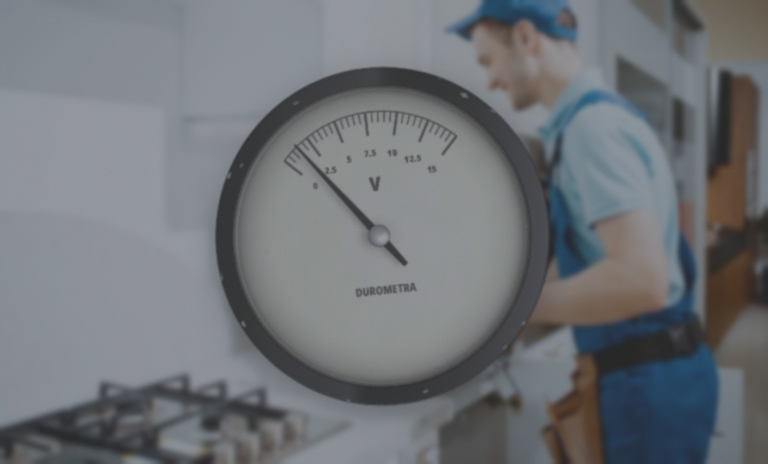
1.5
